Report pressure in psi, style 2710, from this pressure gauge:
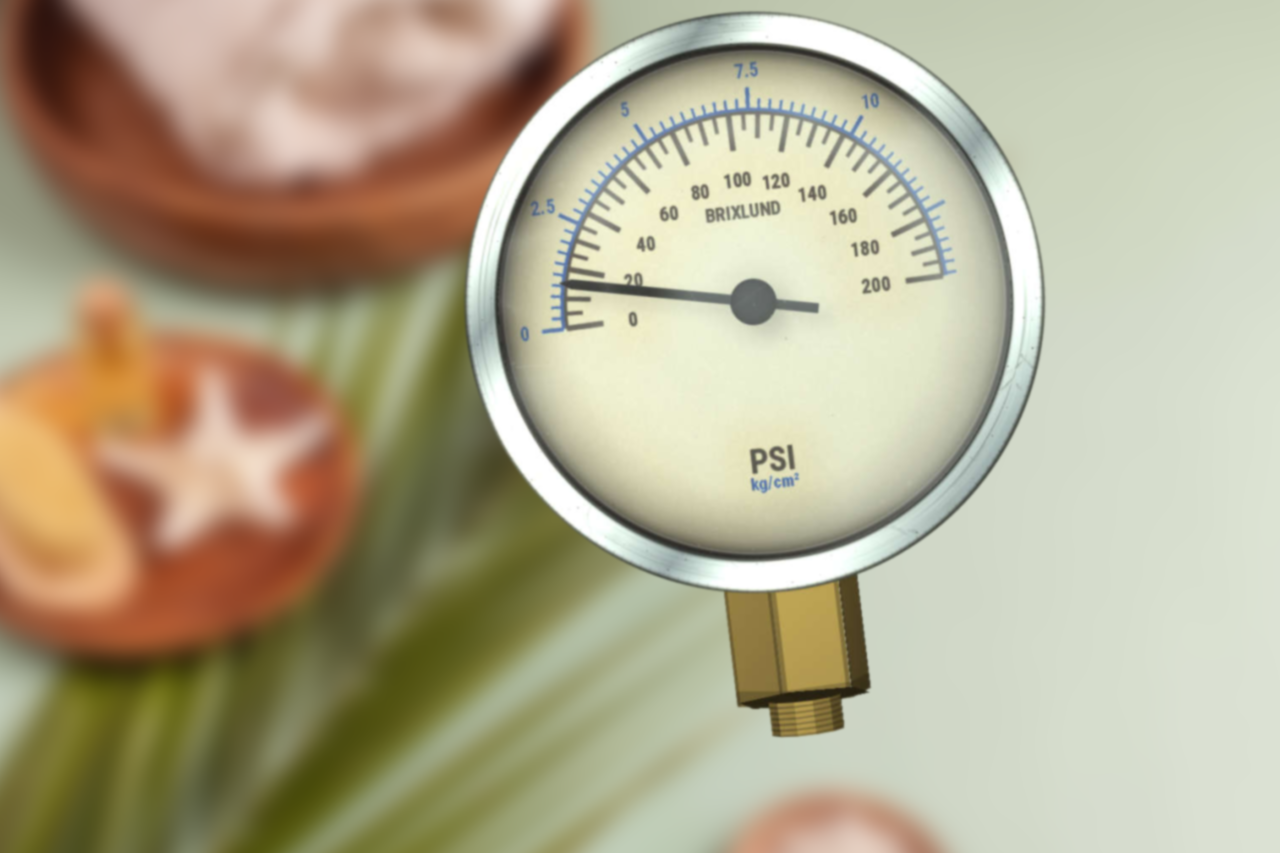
15
